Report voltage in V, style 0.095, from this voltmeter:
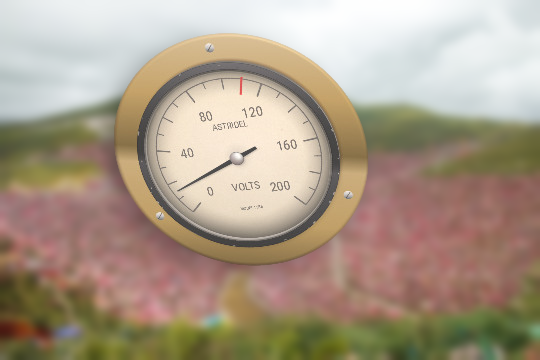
15
